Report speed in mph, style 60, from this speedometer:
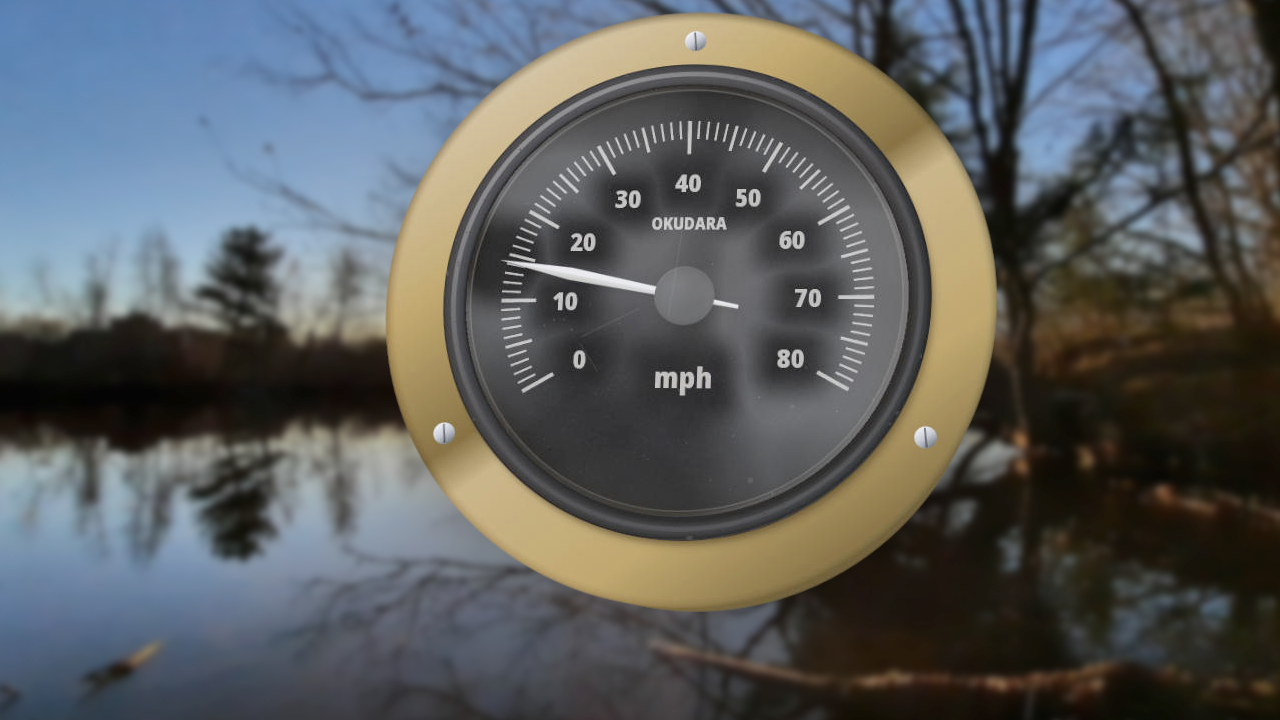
14
